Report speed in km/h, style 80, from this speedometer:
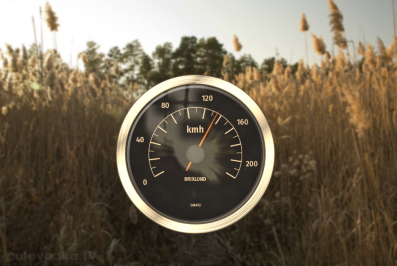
135
